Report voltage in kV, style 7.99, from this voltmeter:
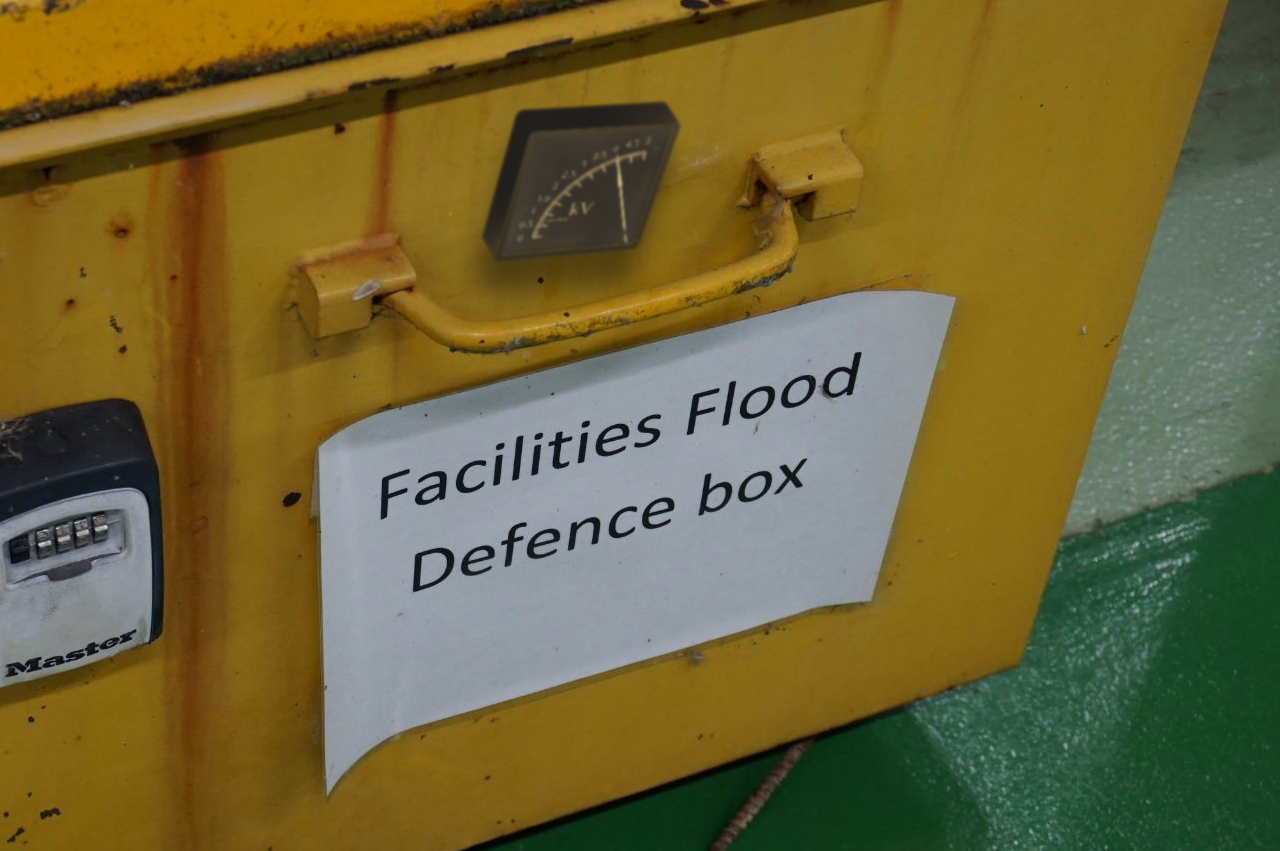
4
